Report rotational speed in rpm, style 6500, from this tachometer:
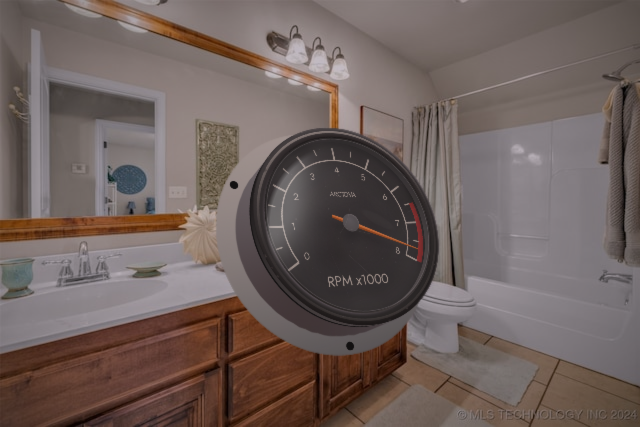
7750
